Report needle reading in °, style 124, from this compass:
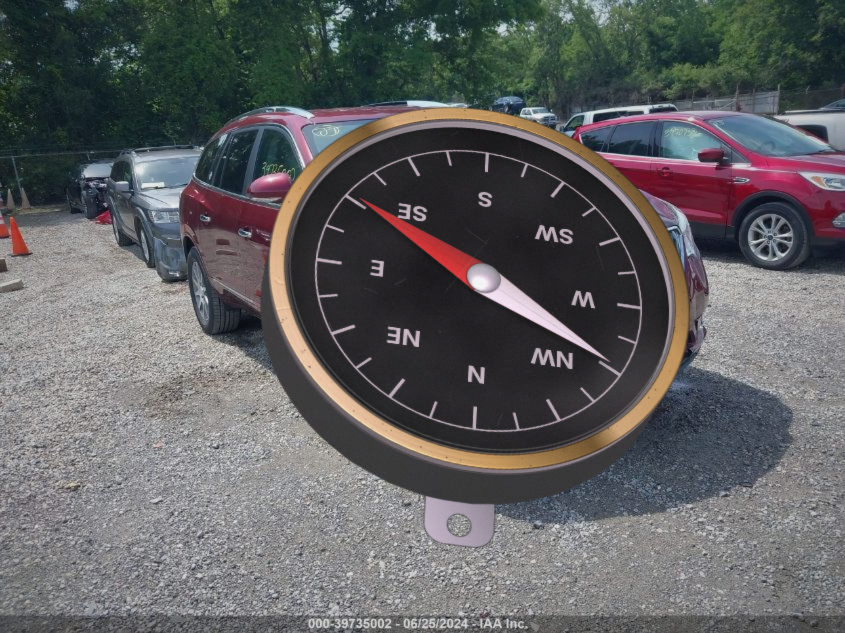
120
